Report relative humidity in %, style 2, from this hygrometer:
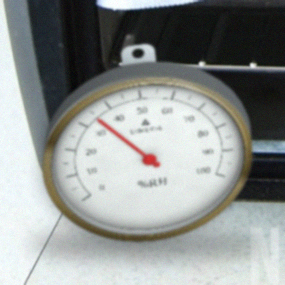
35
